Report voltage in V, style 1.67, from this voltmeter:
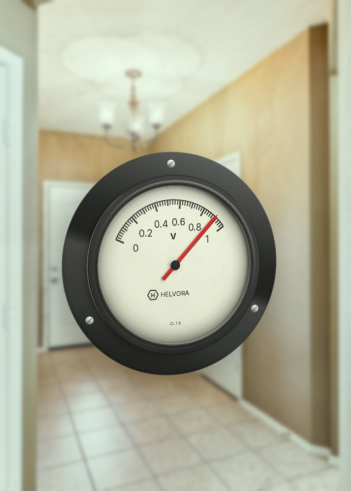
0.9
